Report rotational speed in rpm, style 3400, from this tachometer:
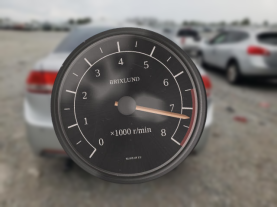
7250
